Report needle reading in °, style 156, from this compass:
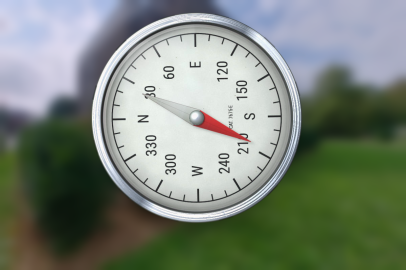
205
